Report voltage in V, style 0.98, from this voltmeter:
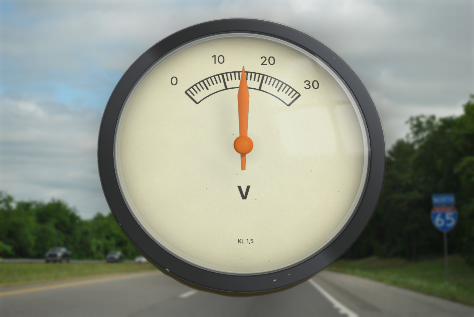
15
